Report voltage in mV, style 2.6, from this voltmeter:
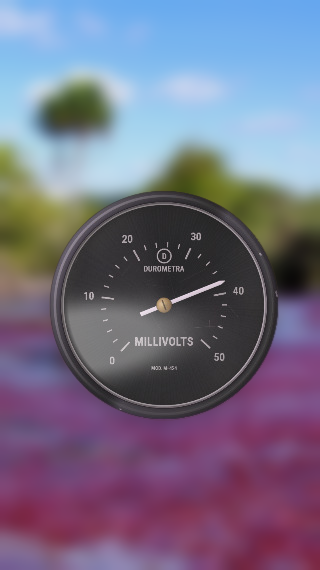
38
